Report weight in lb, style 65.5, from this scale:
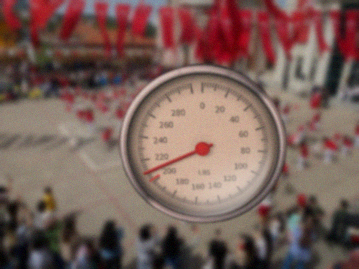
210
